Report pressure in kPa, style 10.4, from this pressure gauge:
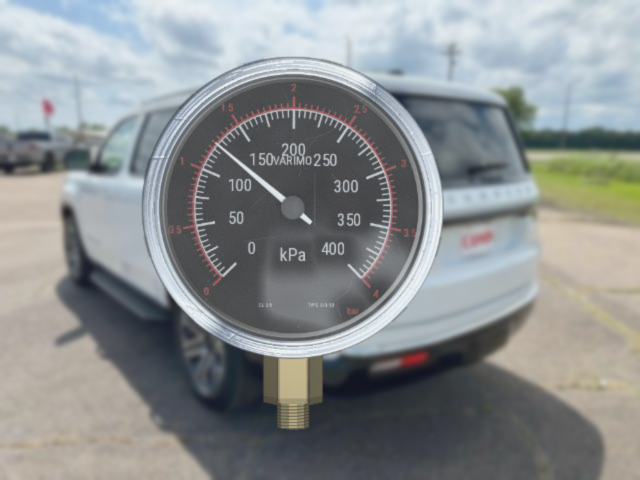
125
